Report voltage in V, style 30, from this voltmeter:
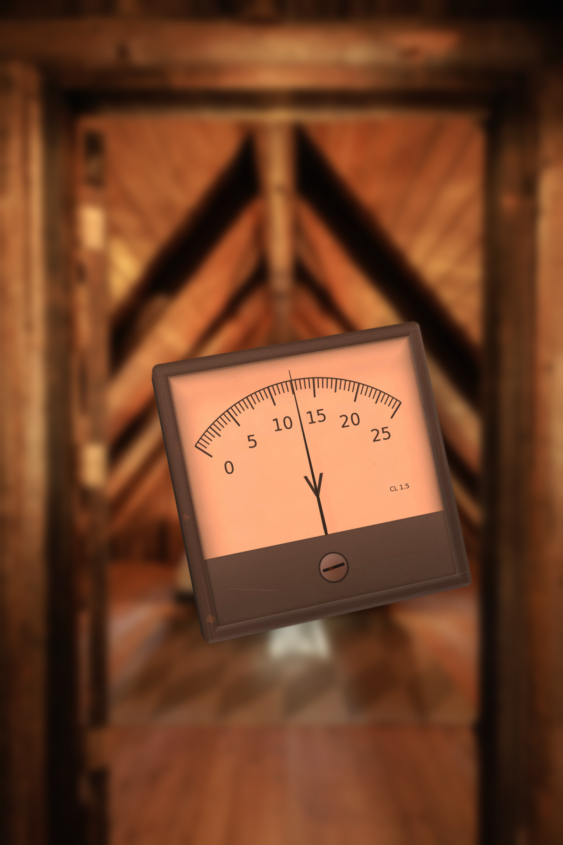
12.5
